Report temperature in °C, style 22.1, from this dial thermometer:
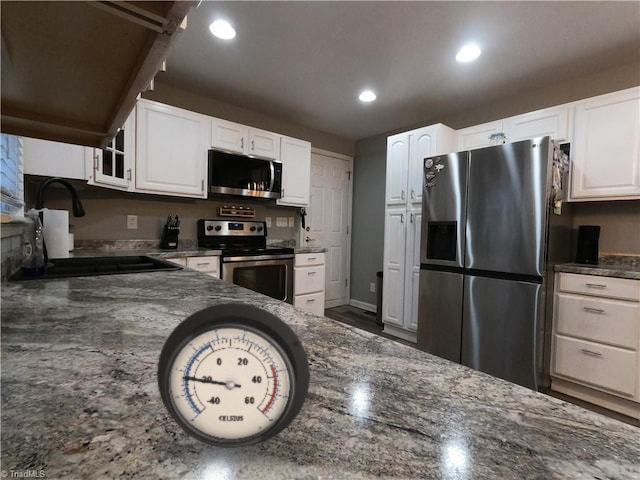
-20
